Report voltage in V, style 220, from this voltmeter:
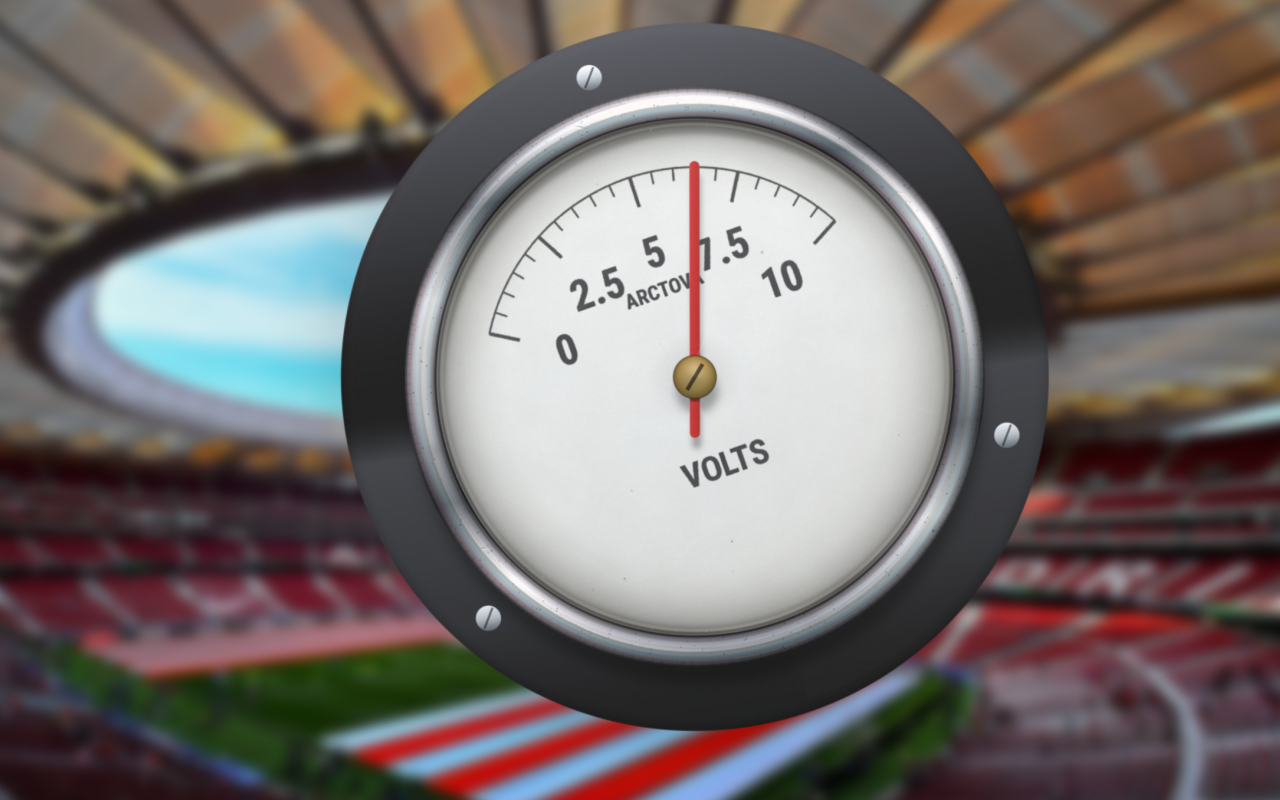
6.5
